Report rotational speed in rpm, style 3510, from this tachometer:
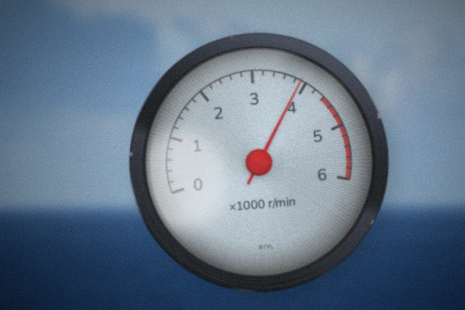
3900
